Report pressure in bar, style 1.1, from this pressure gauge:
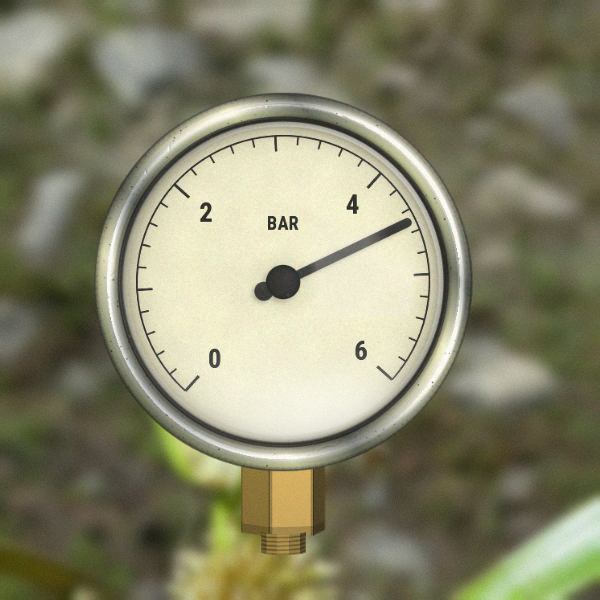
4.5
